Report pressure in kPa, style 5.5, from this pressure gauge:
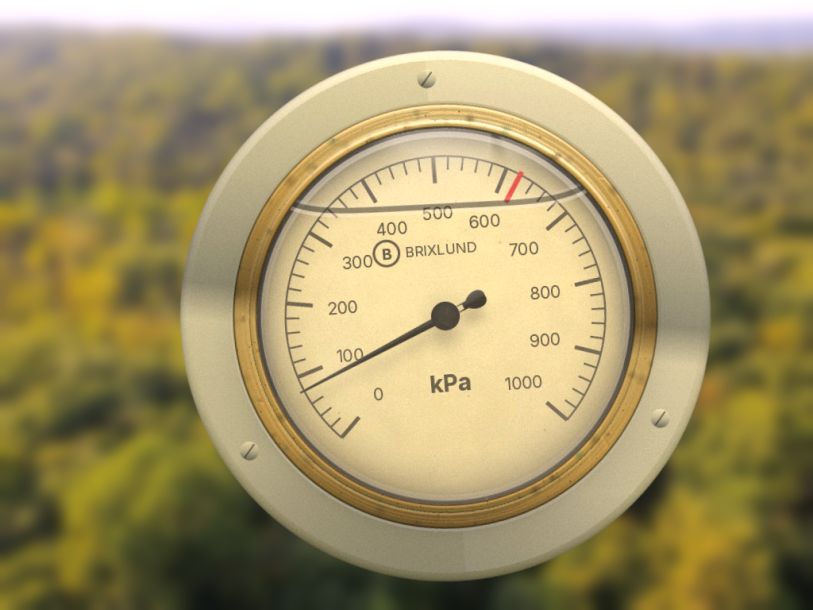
80
